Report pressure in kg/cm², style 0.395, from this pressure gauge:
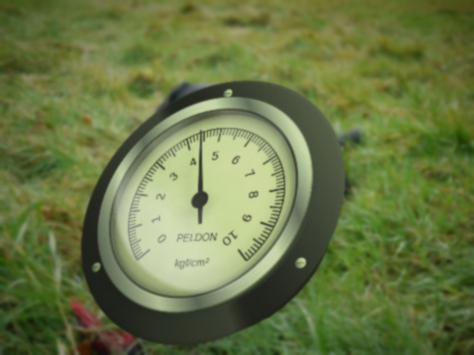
4.5
